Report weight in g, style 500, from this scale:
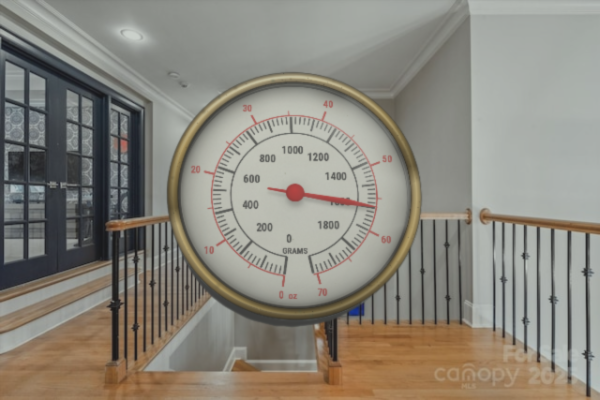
1600
